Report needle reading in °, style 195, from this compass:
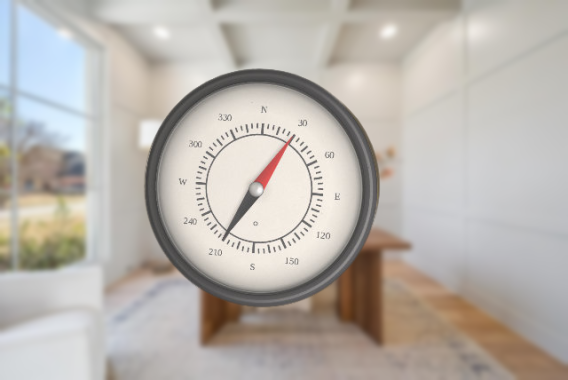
30
